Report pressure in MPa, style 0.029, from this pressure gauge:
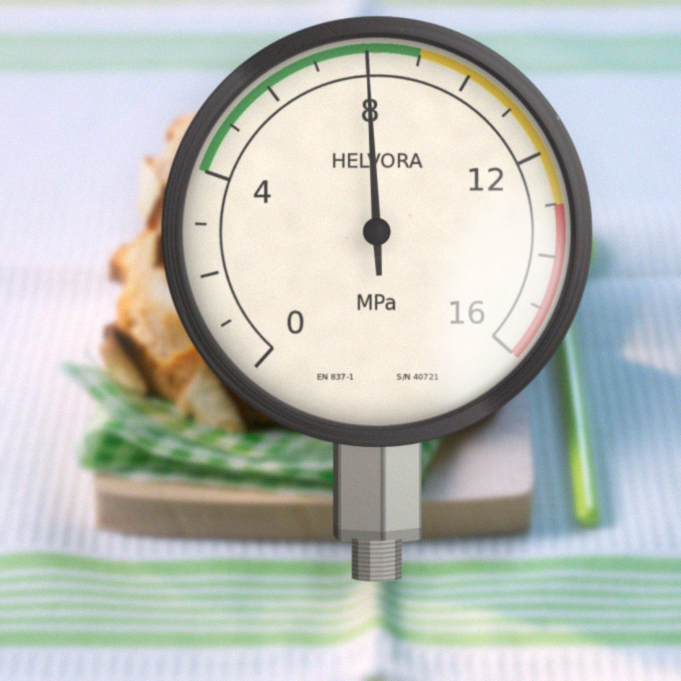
8
